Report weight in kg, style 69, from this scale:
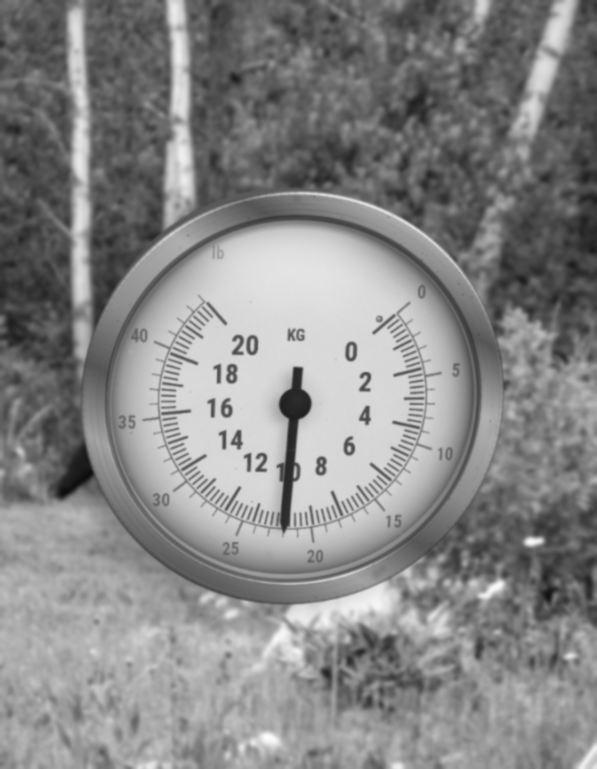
10
